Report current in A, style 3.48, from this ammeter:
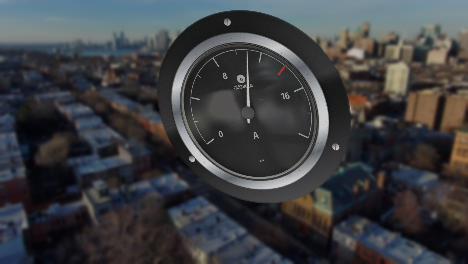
11
